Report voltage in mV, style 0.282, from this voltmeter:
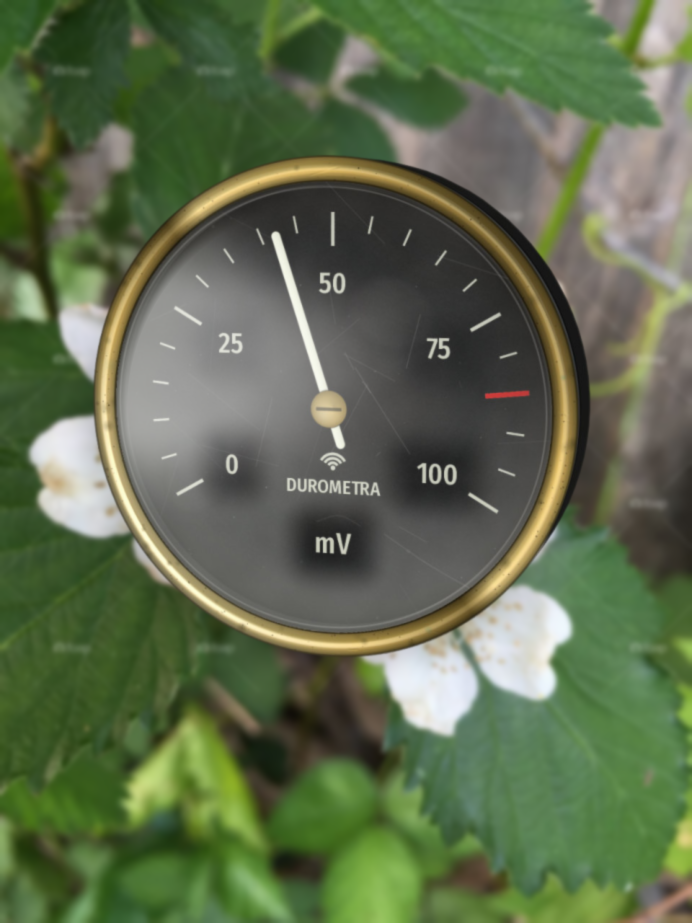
42.5
